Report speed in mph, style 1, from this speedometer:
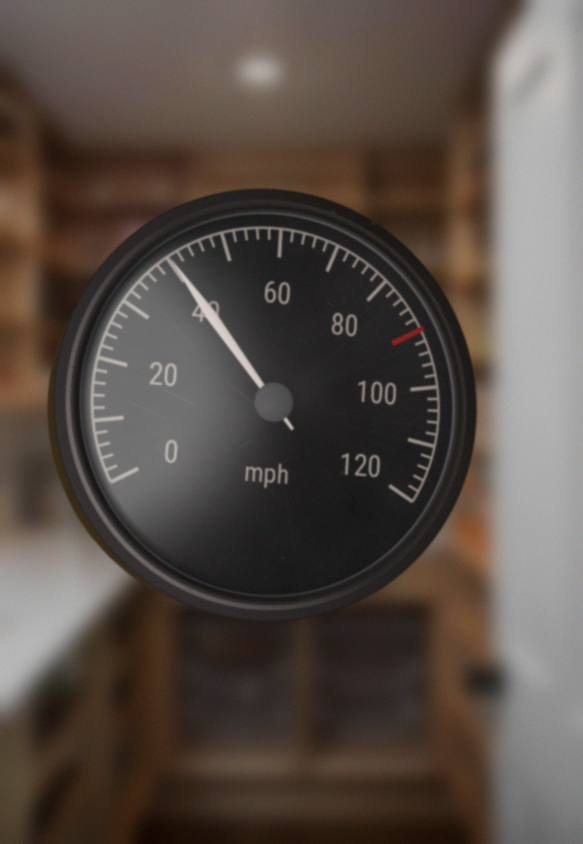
40
